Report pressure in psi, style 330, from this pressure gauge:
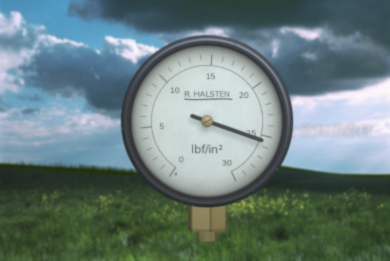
25.5
